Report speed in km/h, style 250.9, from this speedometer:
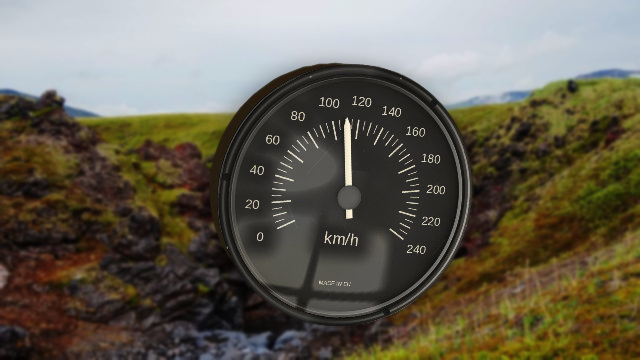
110
